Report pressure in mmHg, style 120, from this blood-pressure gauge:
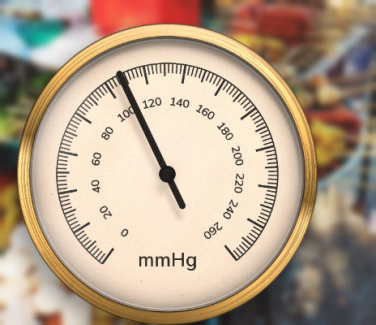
108
